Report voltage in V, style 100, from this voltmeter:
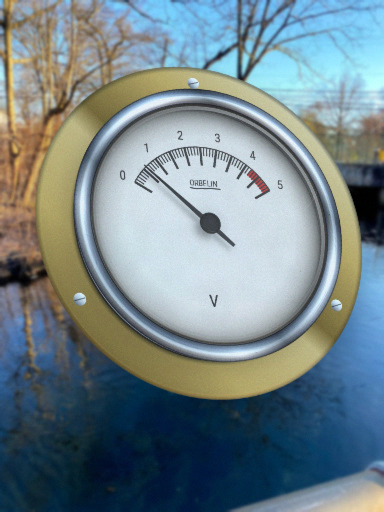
0.5
